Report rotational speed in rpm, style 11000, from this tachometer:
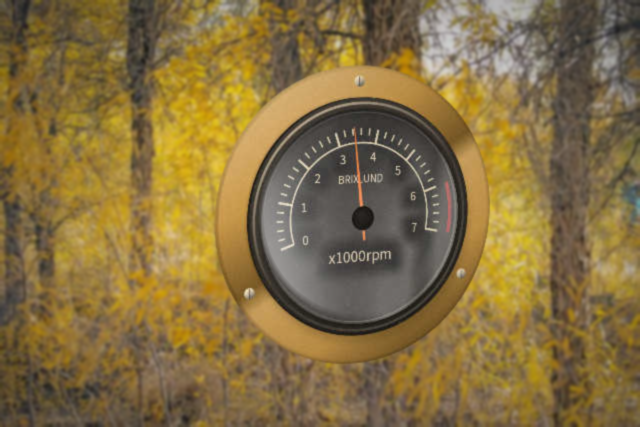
3400
